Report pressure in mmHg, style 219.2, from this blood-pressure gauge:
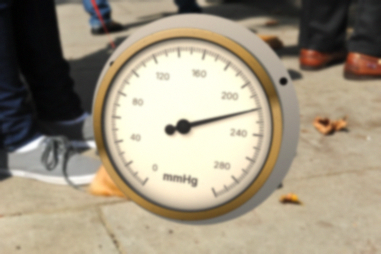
220
